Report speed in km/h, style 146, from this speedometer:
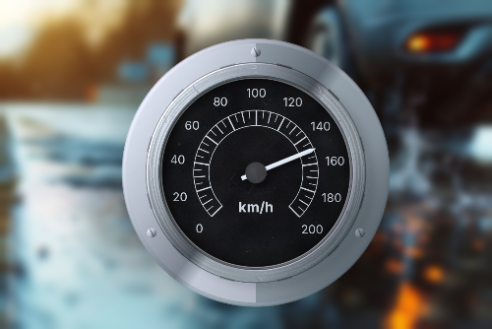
150
